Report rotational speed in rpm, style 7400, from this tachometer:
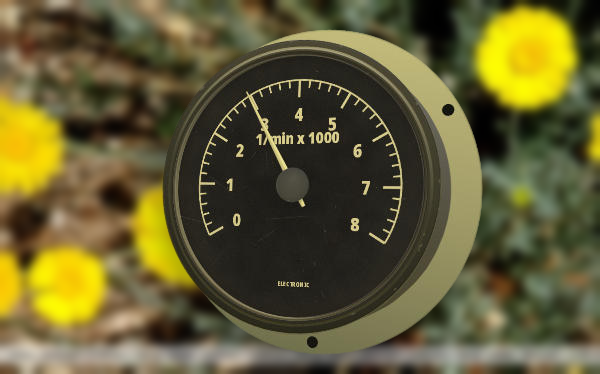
3000
